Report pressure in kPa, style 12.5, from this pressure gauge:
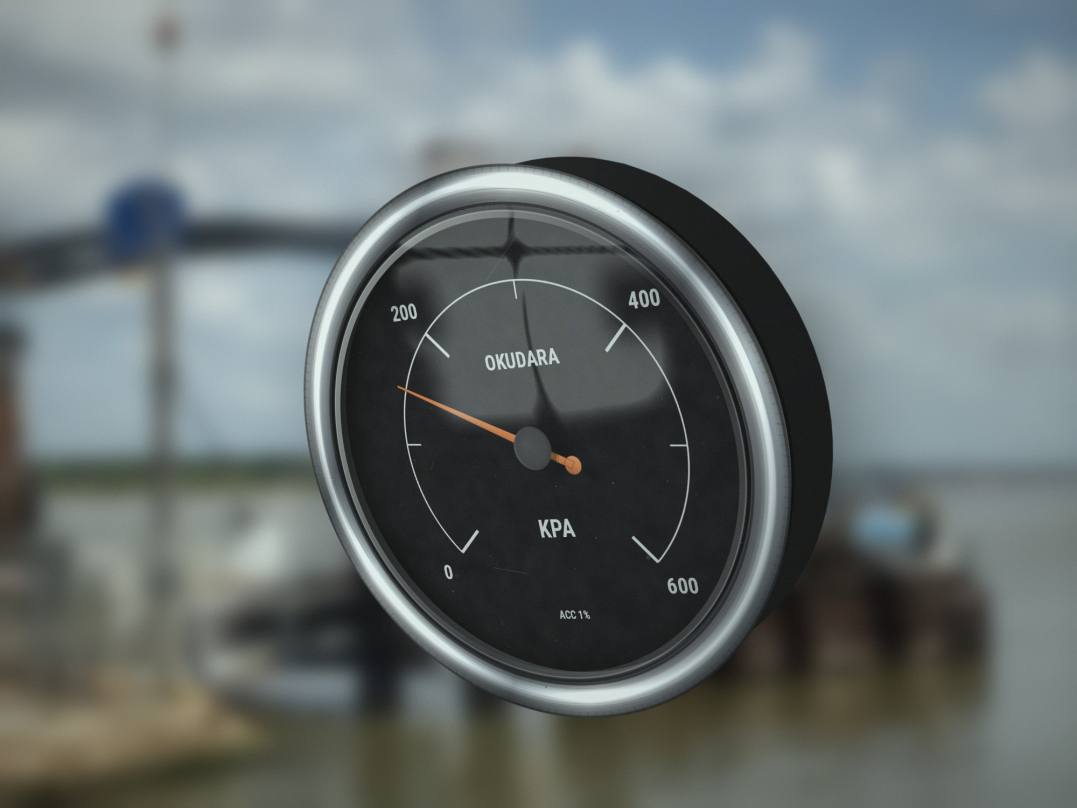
150
